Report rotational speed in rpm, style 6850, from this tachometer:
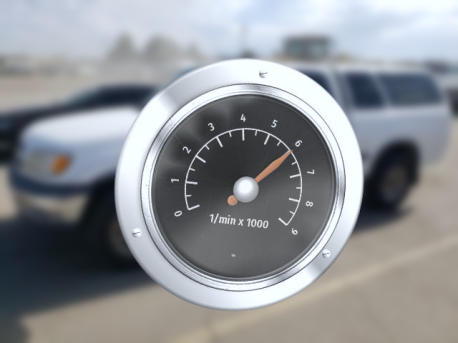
6000
